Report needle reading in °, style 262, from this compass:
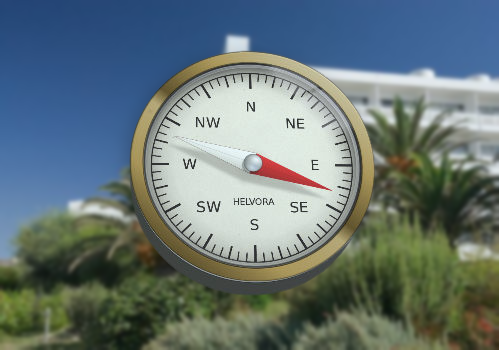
110
